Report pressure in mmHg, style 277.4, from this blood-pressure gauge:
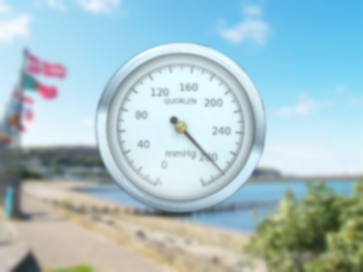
280
